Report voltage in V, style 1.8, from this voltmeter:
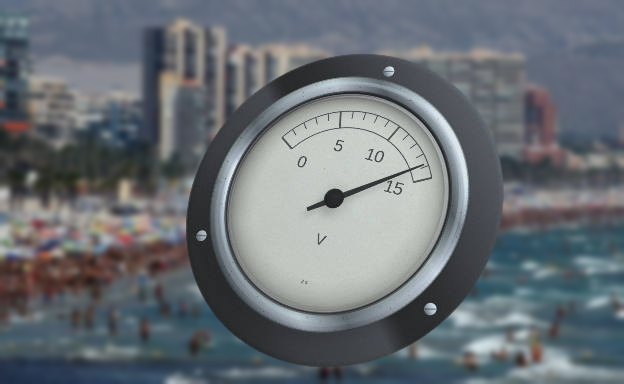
14
